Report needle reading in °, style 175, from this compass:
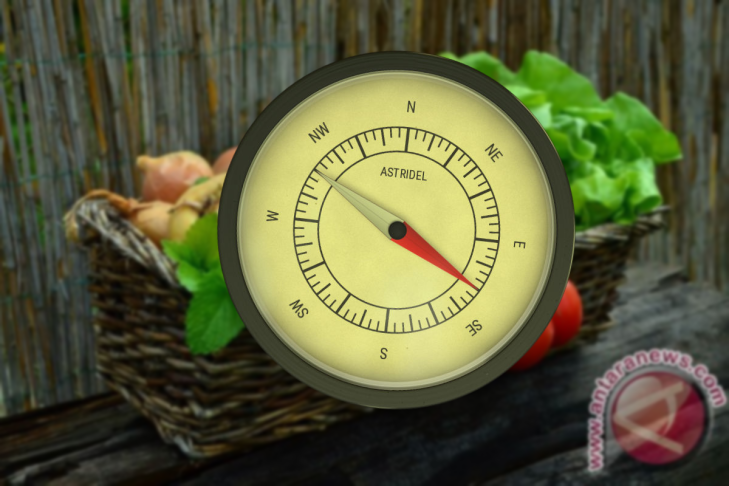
120
